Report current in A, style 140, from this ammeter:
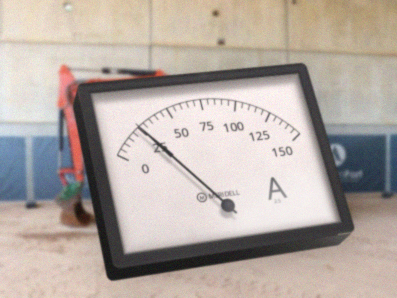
25
